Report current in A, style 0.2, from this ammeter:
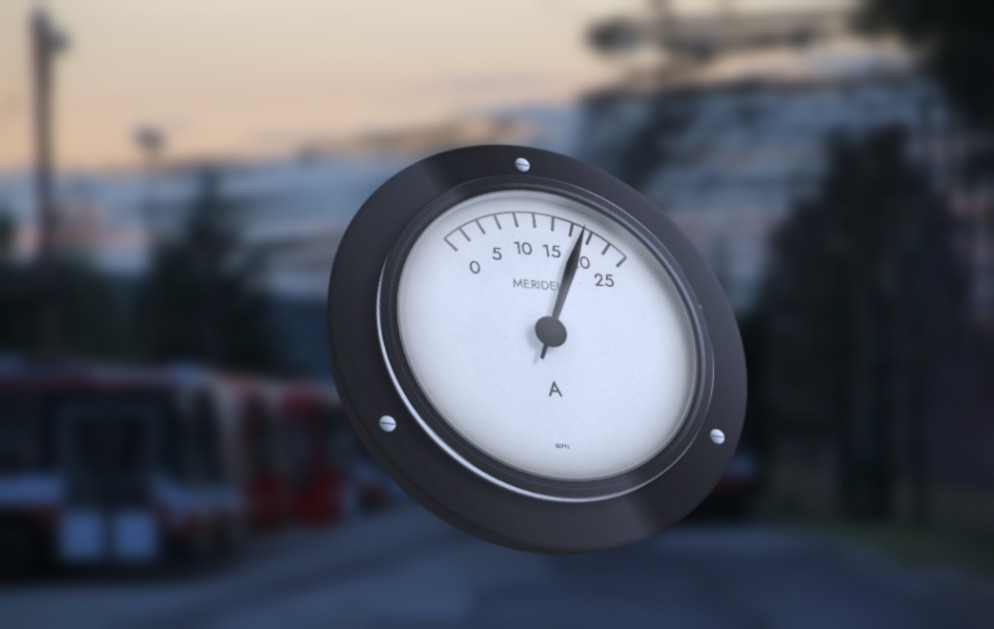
18.75
